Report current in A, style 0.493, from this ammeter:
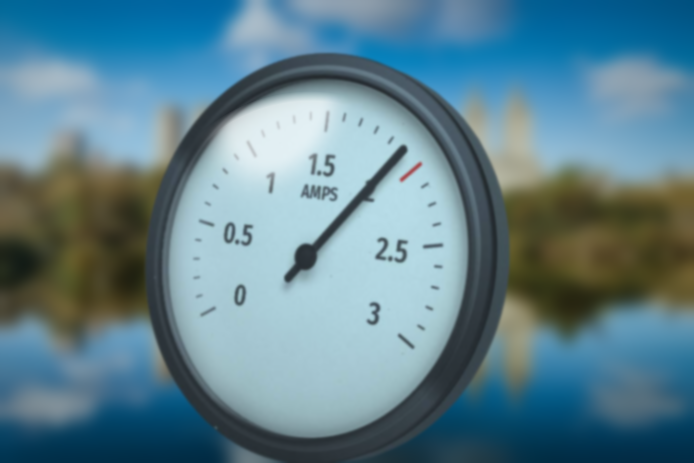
2
